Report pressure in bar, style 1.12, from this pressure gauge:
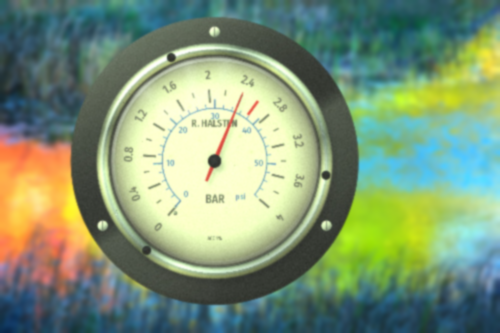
2.4
